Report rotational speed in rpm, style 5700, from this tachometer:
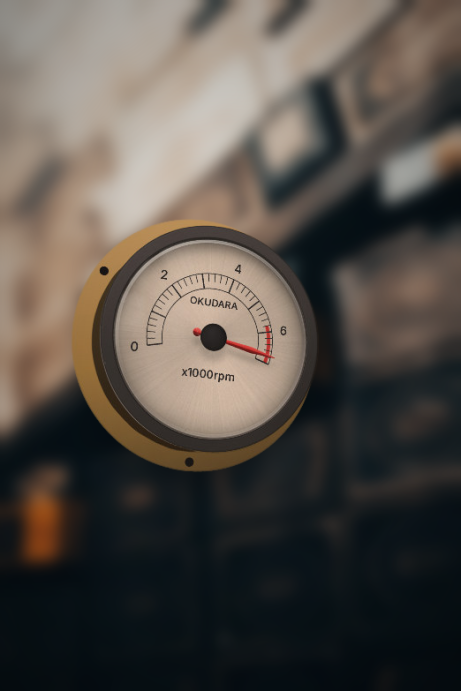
6800
